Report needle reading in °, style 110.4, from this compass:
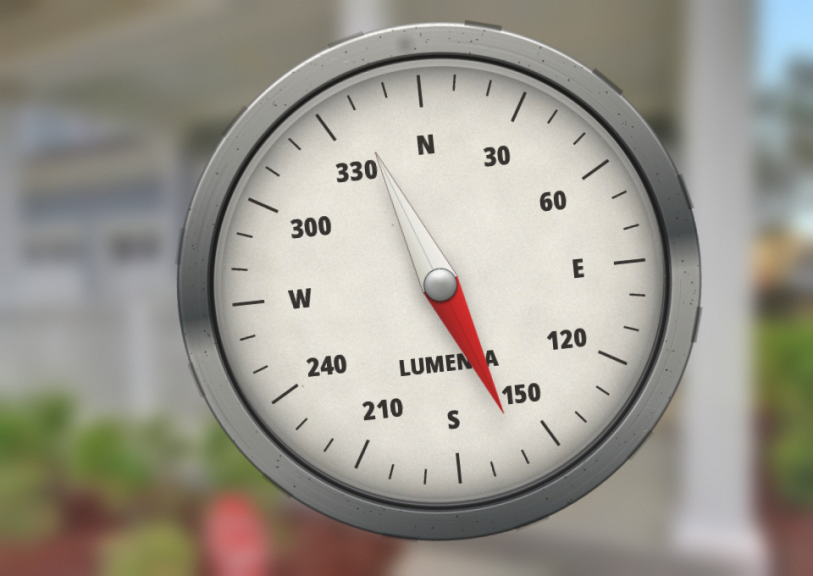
160
